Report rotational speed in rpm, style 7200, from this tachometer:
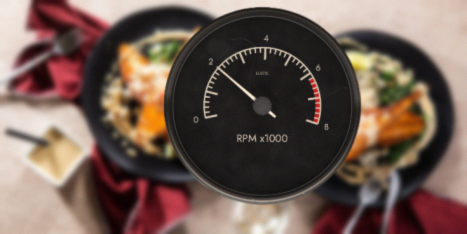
2000
